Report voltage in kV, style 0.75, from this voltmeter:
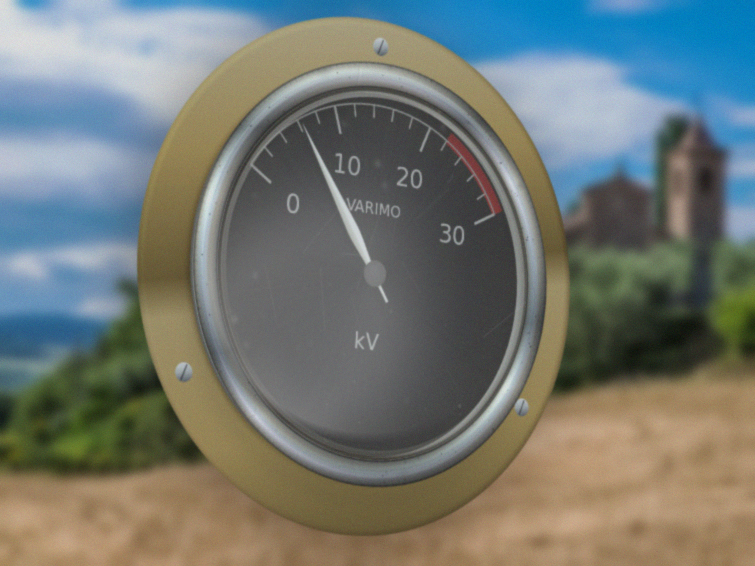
6
